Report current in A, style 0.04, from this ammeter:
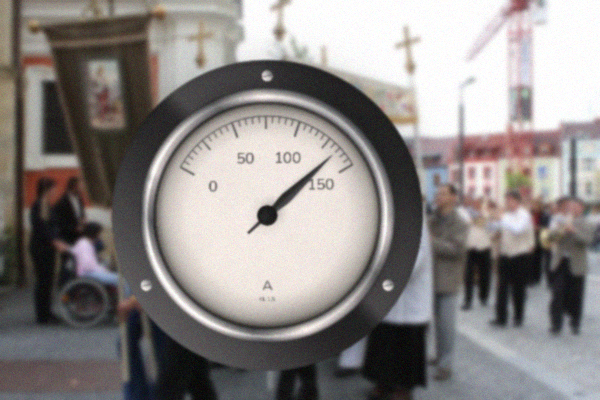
135
